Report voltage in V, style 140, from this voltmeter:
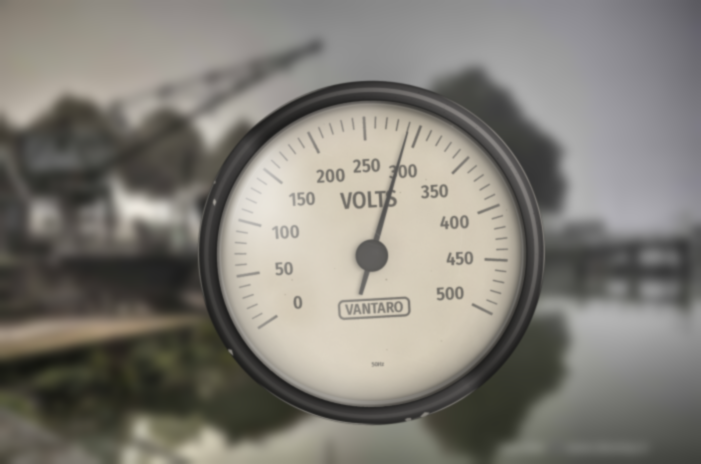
290
